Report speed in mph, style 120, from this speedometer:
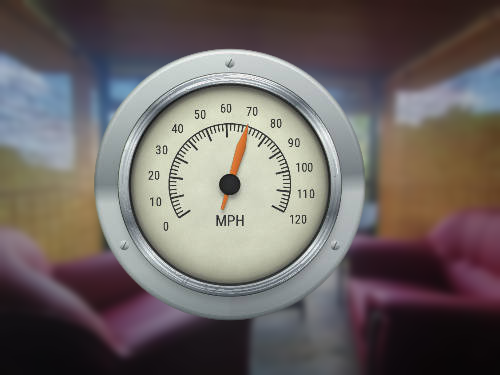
70
